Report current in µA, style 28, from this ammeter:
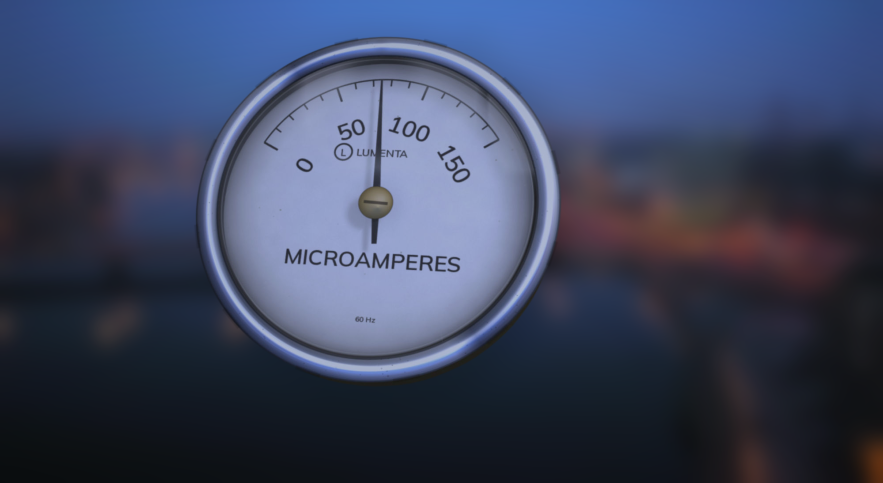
75
